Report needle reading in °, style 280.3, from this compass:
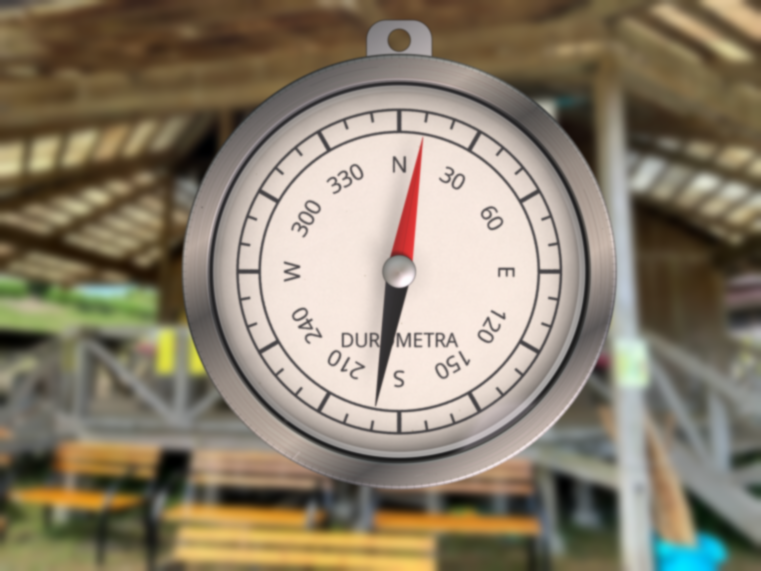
10
